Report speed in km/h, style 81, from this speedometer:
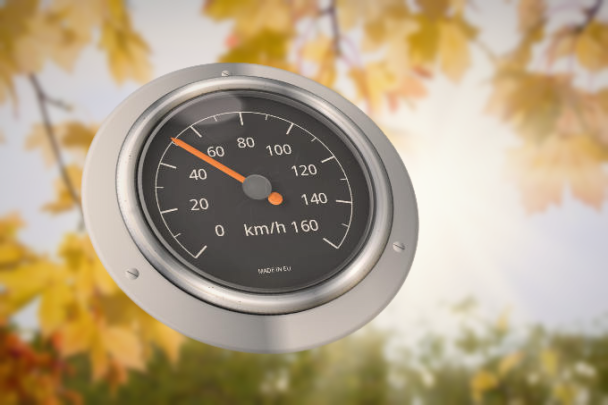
50
